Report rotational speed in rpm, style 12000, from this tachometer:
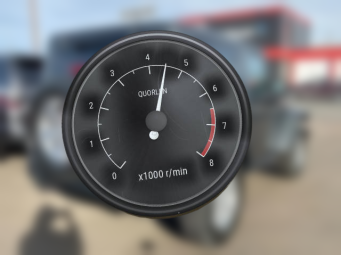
4500
